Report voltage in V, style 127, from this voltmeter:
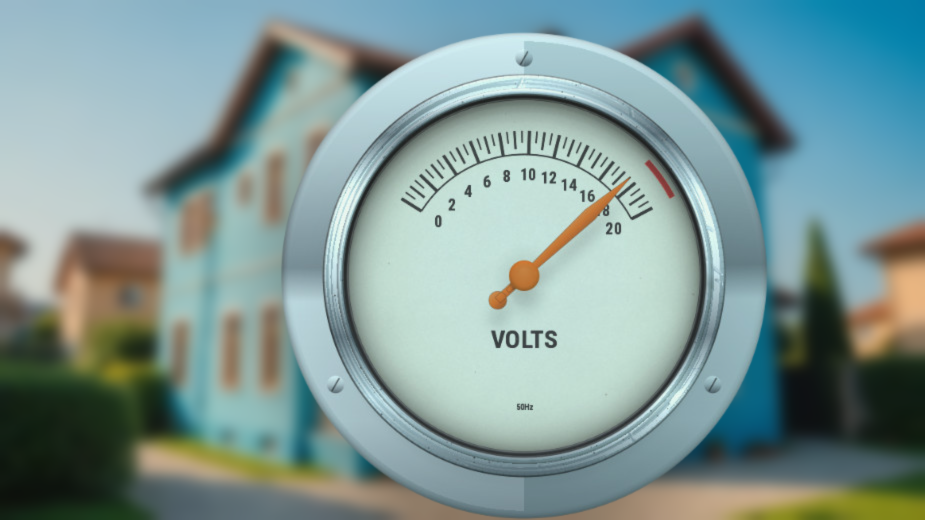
17.5
